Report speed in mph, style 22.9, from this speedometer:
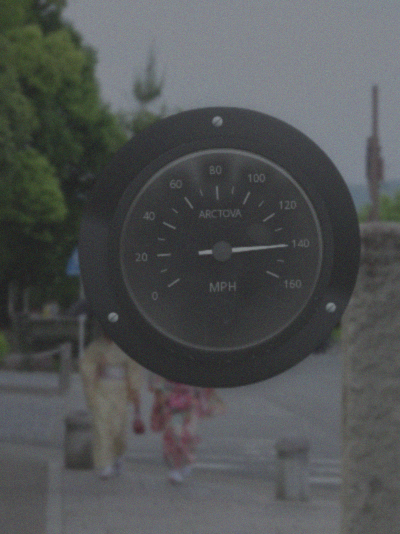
140
